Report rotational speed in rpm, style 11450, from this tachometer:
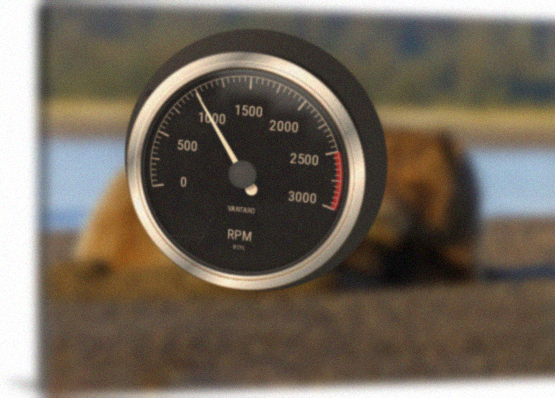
1000
